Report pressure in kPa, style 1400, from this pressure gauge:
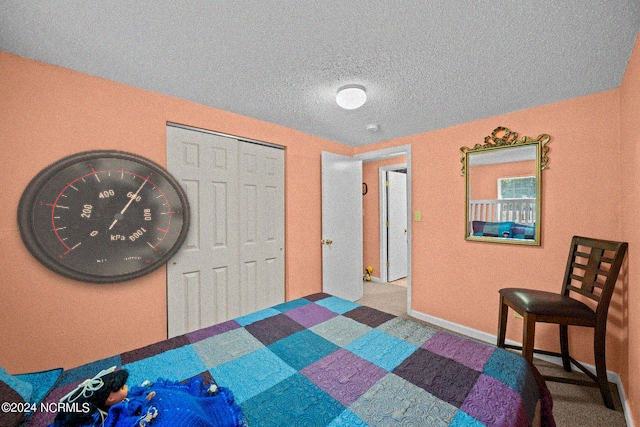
600
